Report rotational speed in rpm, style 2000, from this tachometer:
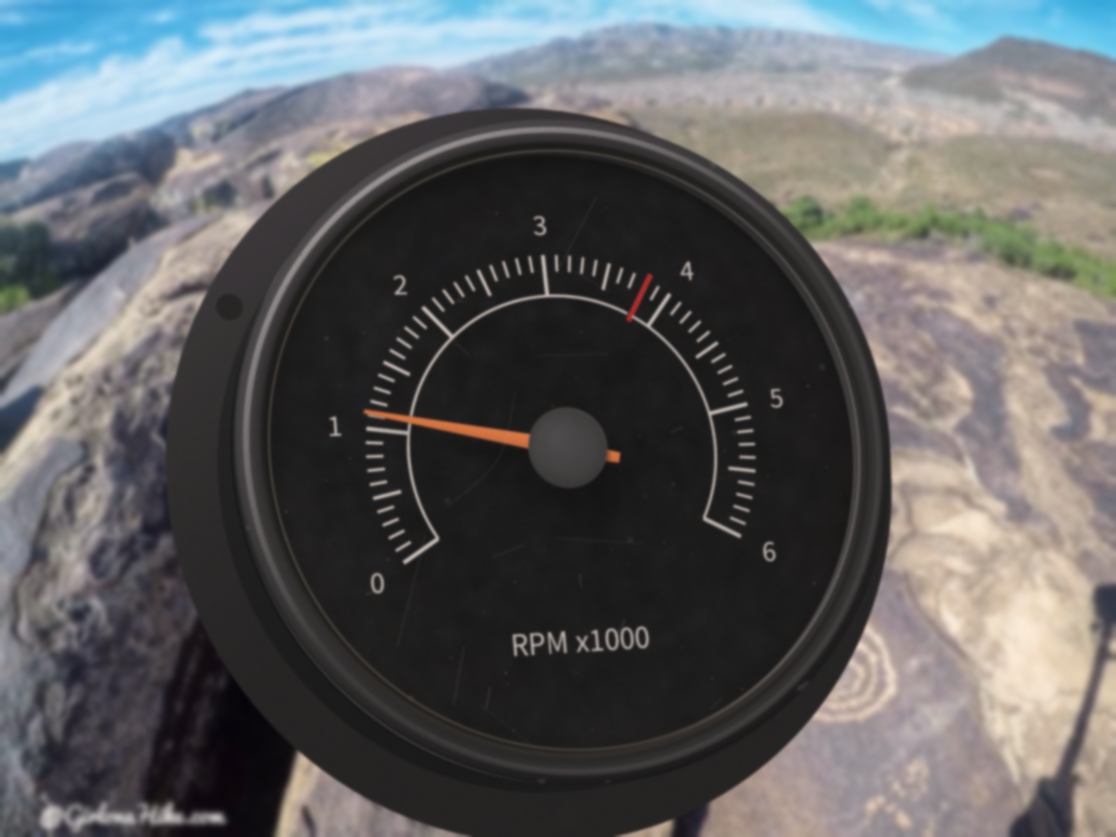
1100
